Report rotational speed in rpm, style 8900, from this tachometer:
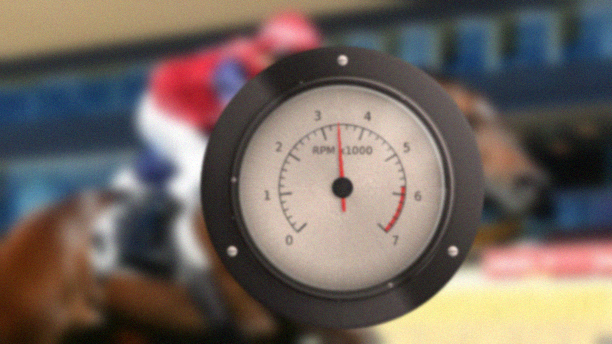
3400
